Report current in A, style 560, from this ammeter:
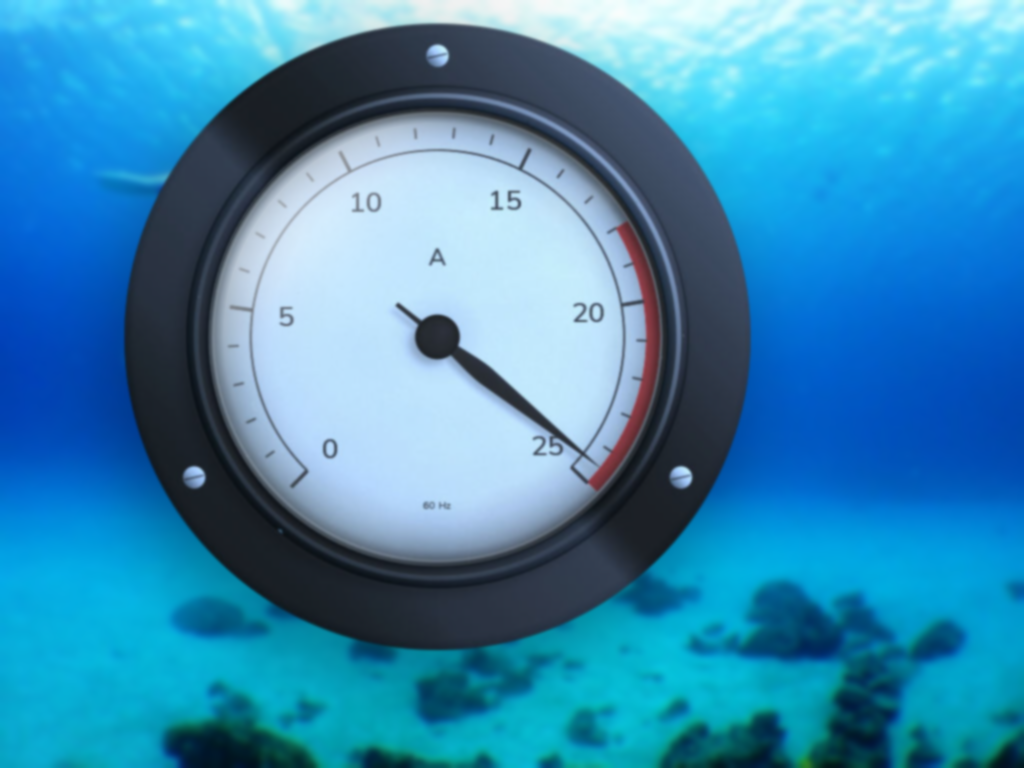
24.5
